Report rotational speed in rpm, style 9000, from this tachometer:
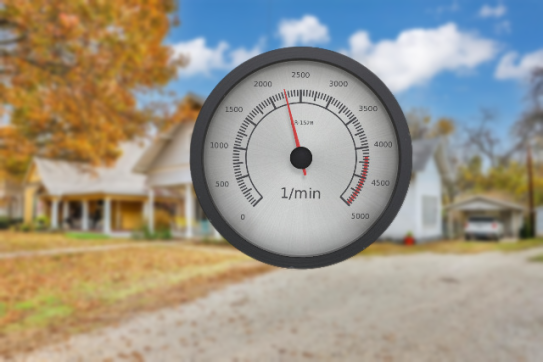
2250
